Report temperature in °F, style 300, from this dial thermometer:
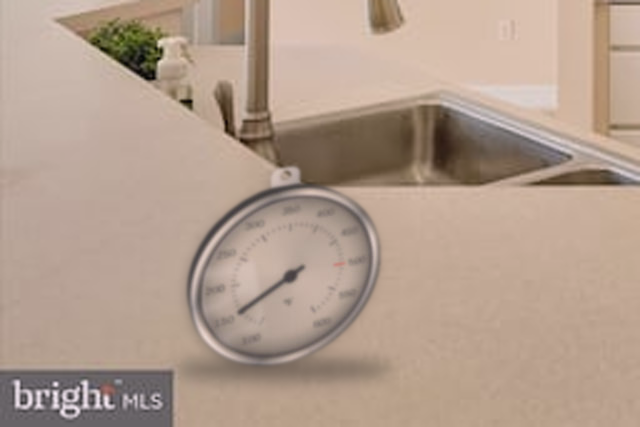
150
